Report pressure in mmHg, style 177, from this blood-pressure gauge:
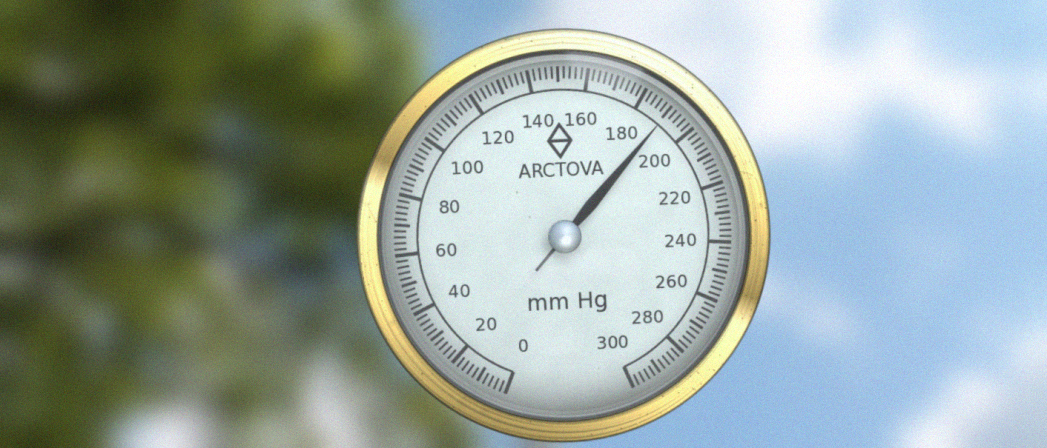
190
